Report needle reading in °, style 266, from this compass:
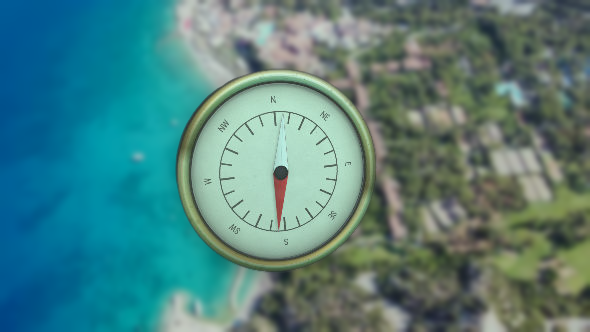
187.5
